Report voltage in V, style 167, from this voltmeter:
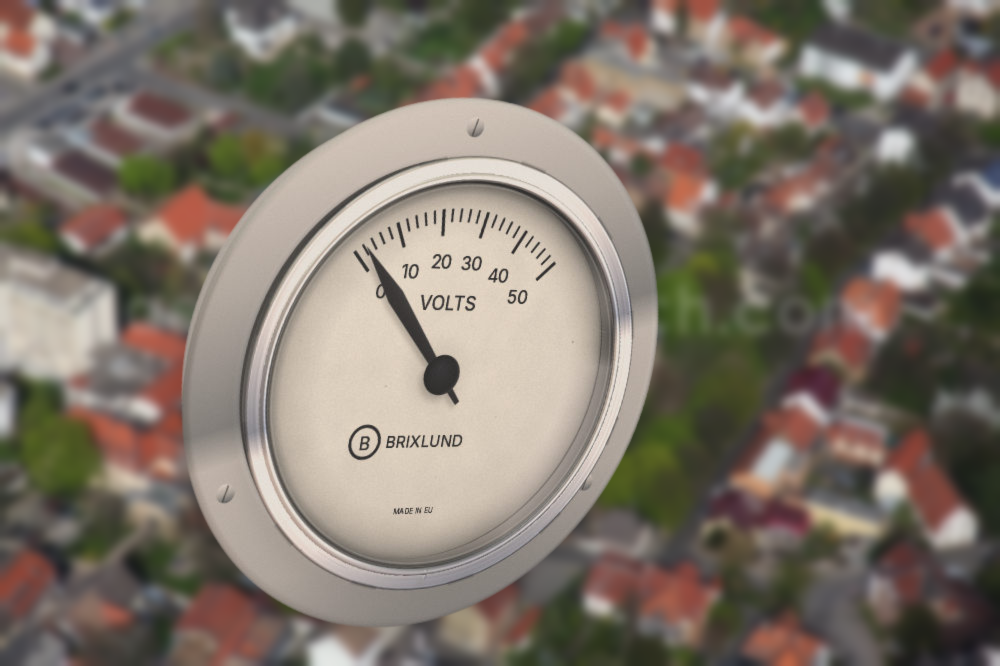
2
